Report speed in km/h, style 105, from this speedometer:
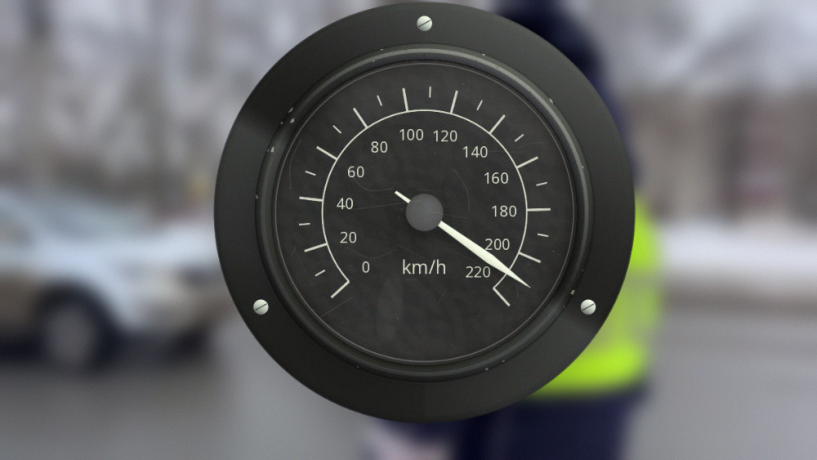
210
